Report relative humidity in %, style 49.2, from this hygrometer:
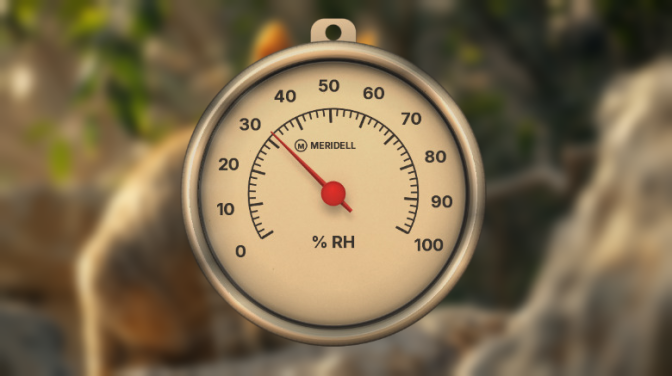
32
